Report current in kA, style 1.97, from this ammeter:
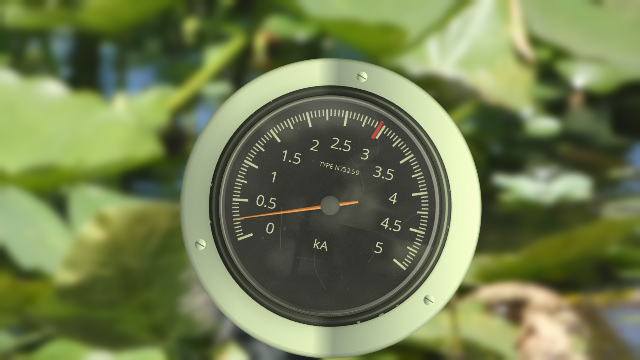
0.25
